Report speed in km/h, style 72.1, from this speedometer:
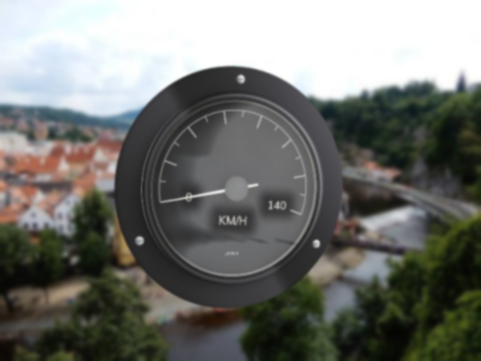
0
